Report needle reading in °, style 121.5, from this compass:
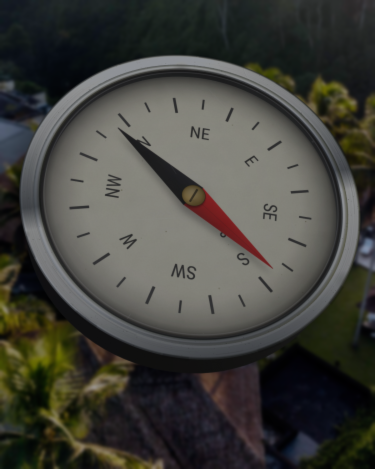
172.5
